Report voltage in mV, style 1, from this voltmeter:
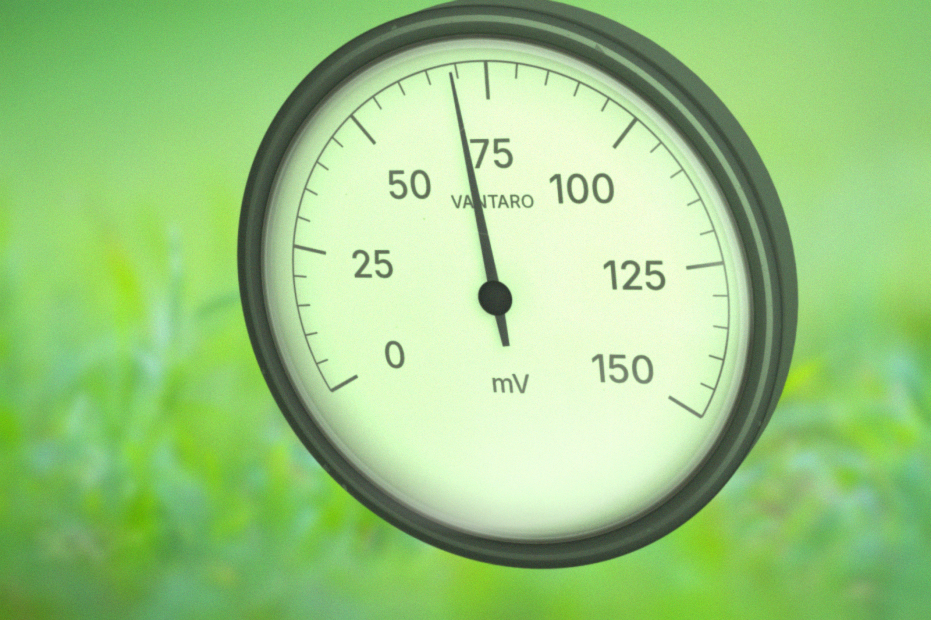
70
